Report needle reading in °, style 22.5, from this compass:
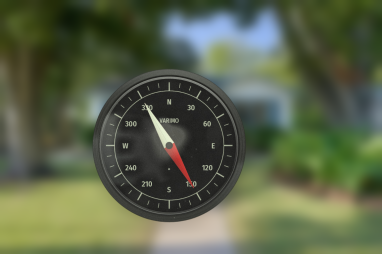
150
